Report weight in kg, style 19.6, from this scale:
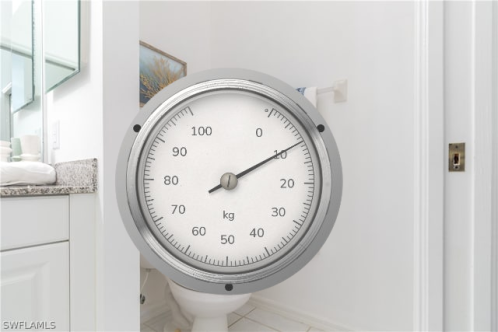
10
